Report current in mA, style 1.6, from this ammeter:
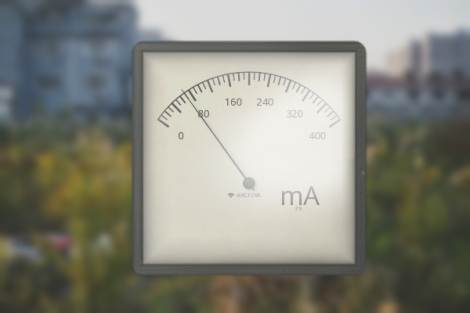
70
